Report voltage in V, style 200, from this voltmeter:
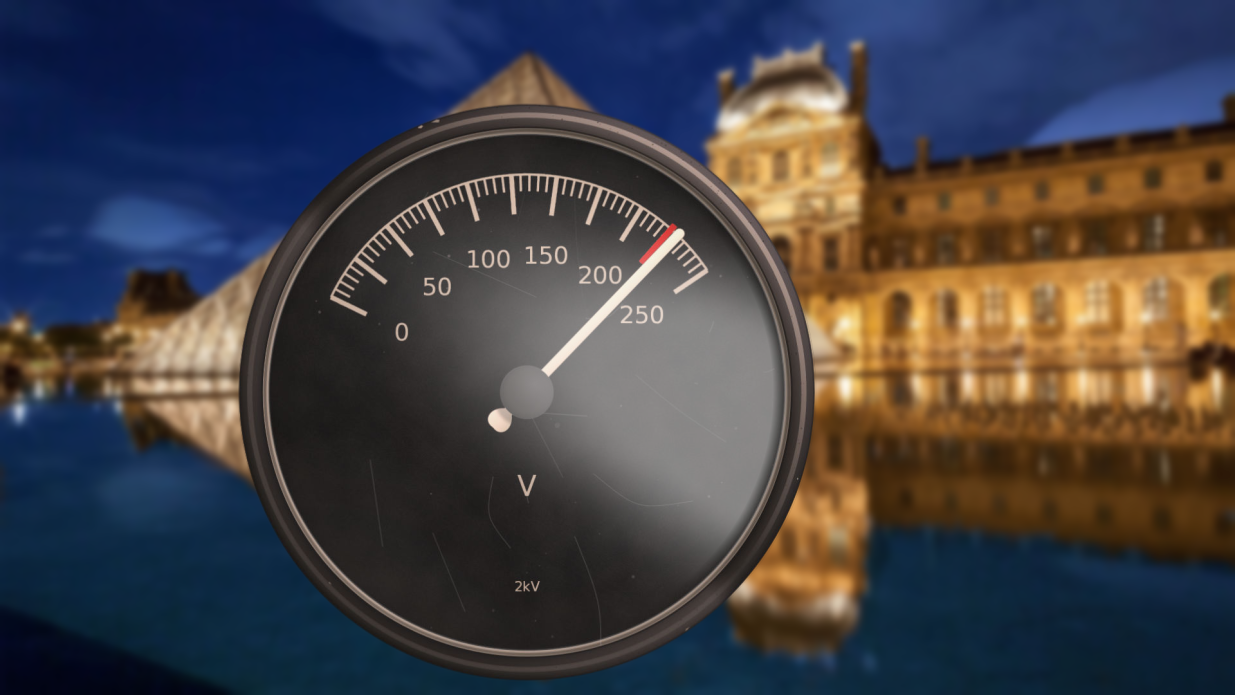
225
